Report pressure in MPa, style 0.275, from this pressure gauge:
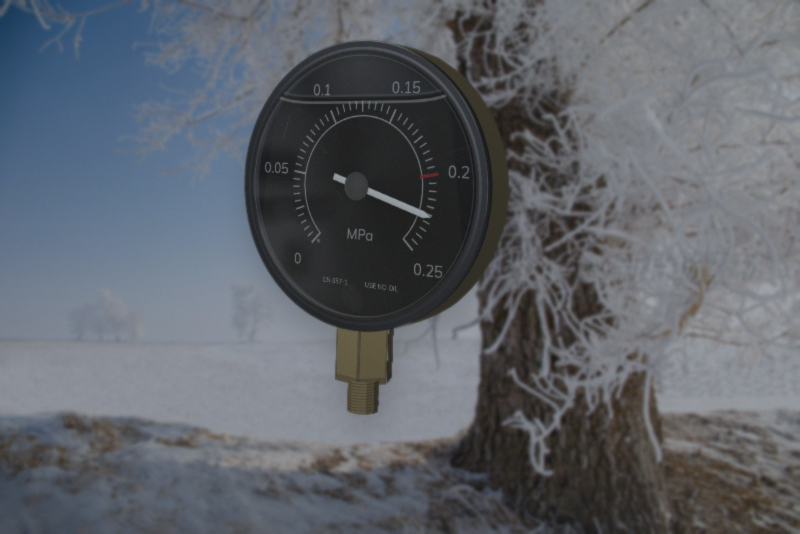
0.225
